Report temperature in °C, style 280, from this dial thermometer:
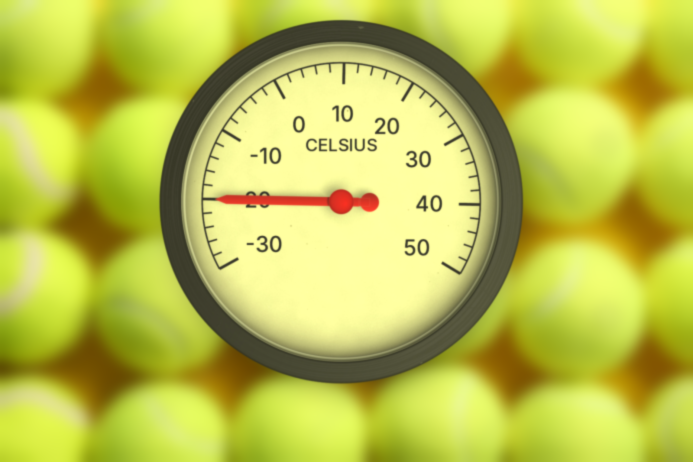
-20
